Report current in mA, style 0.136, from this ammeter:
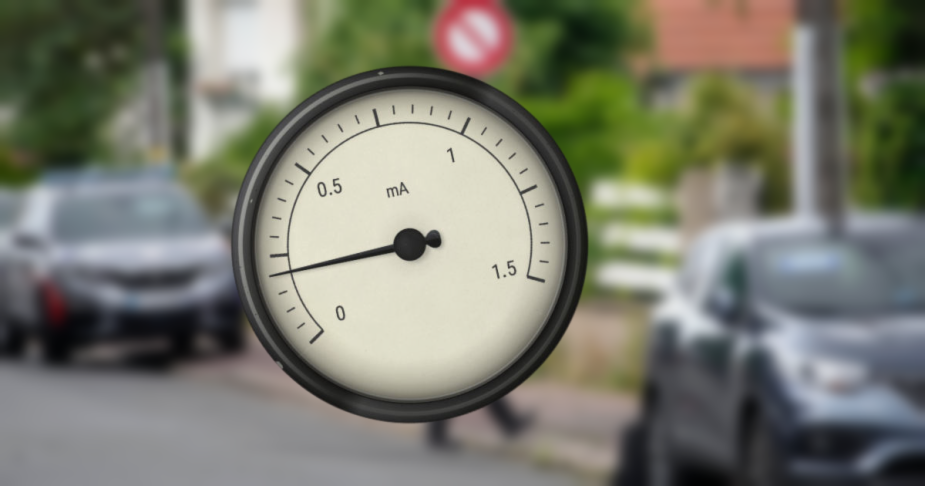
0.2
